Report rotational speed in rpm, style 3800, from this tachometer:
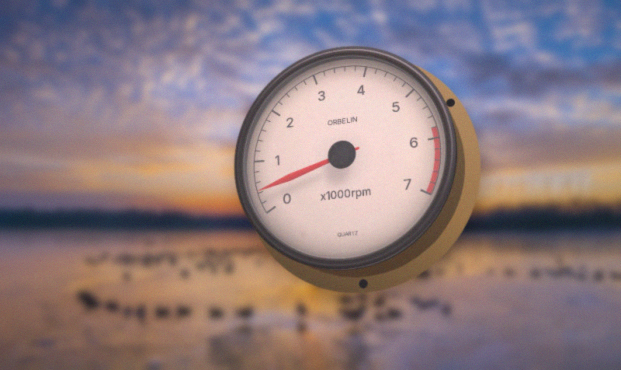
400
